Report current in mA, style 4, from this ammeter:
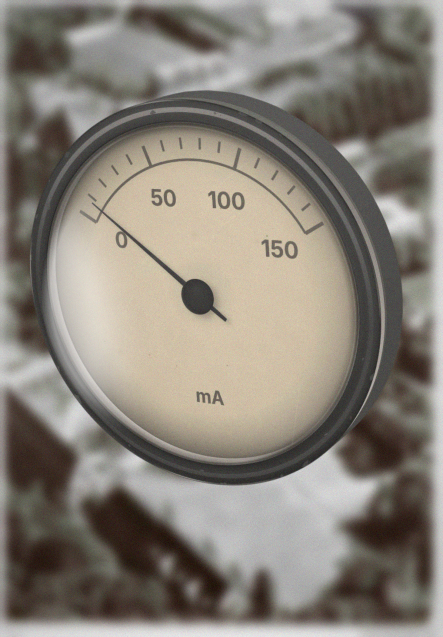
10
